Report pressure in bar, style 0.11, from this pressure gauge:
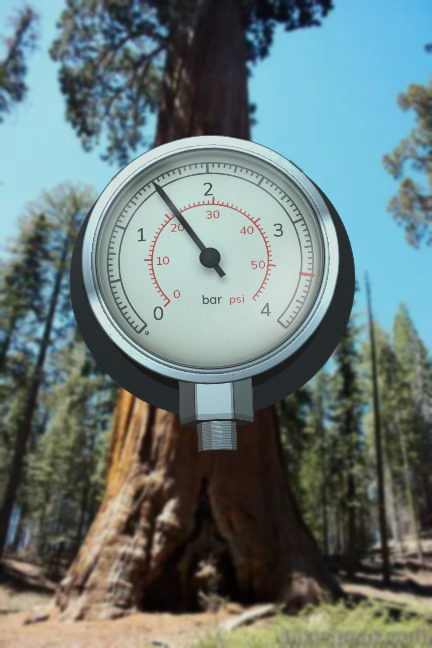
1.5
